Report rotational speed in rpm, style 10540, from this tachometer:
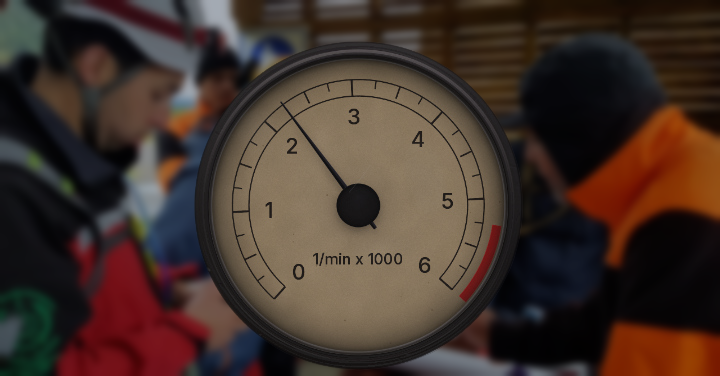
2250
